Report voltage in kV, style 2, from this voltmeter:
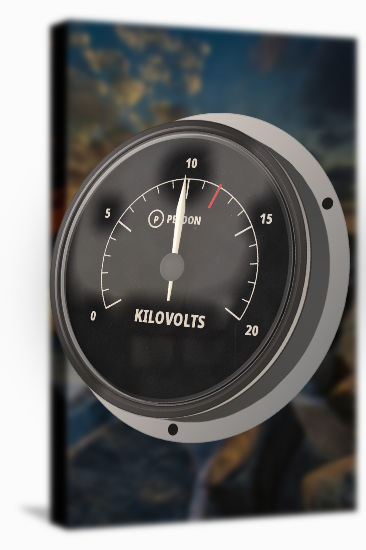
10
